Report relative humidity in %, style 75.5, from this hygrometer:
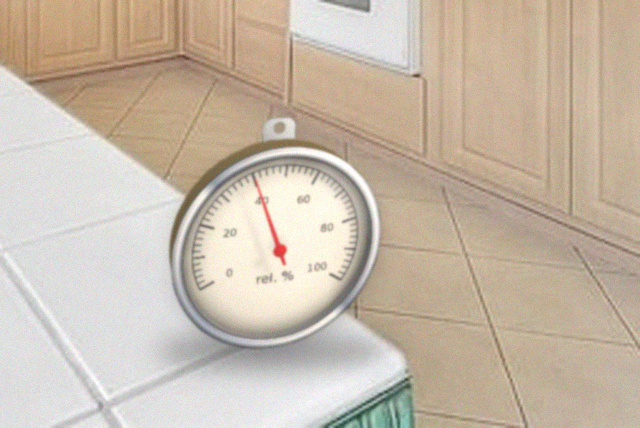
40
